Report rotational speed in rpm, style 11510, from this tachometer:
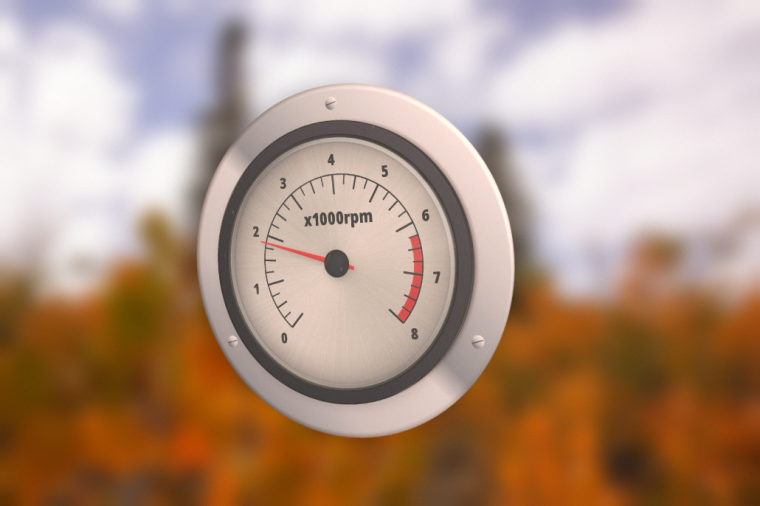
1875
